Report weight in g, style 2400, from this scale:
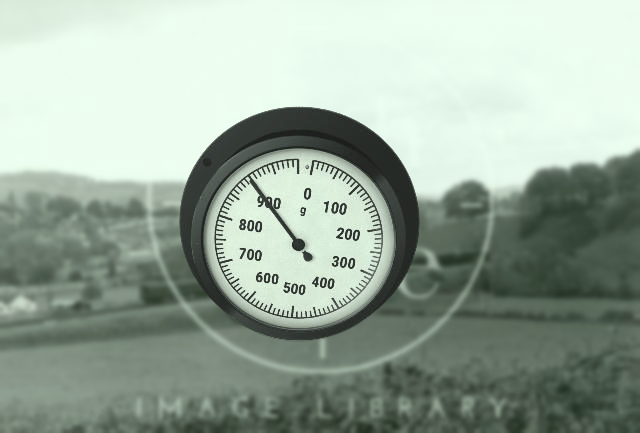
900
